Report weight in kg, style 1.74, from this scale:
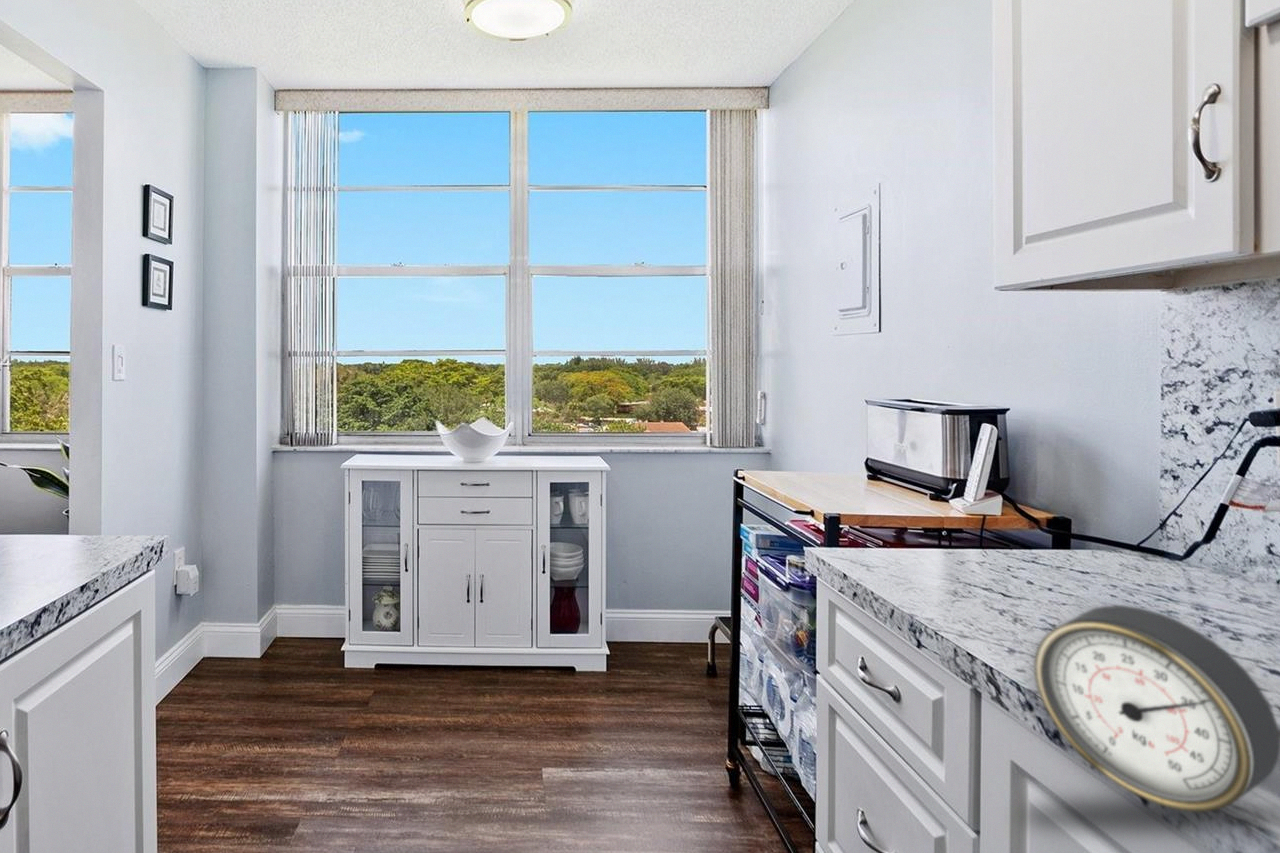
35
